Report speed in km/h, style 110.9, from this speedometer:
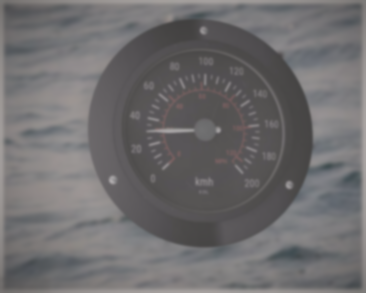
30
